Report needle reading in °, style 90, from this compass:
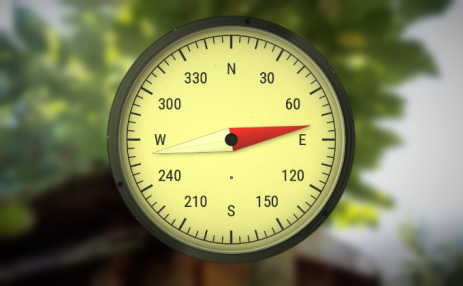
80
